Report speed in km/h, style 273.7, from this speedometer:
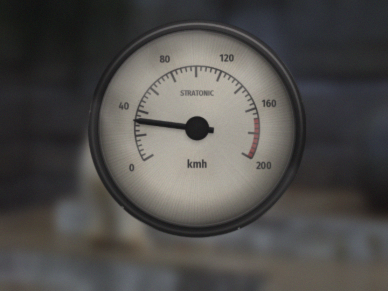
32
